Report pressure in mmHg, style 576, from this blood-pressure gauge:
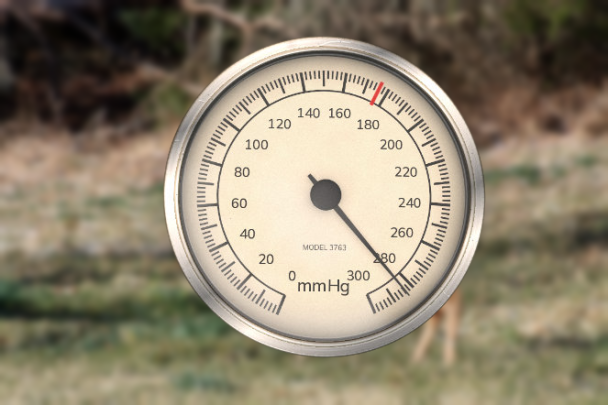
284
